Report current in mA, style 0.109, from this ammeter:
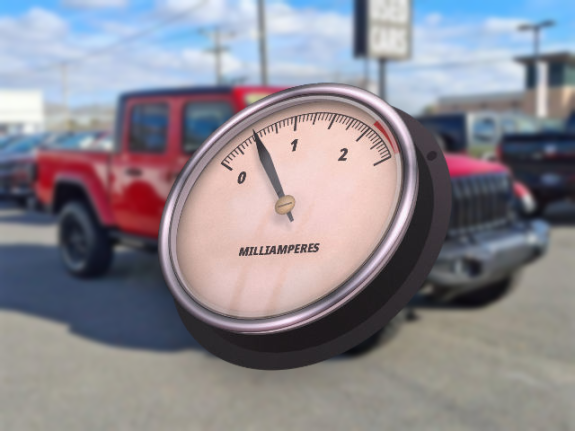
0.5
